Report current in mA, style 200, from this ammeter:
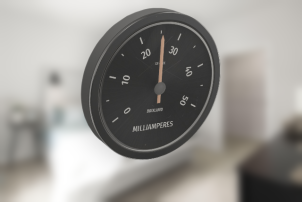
25
